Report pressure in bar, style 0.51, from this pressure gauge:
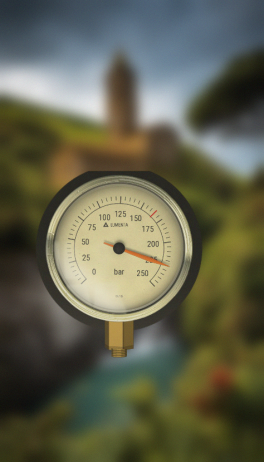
225
